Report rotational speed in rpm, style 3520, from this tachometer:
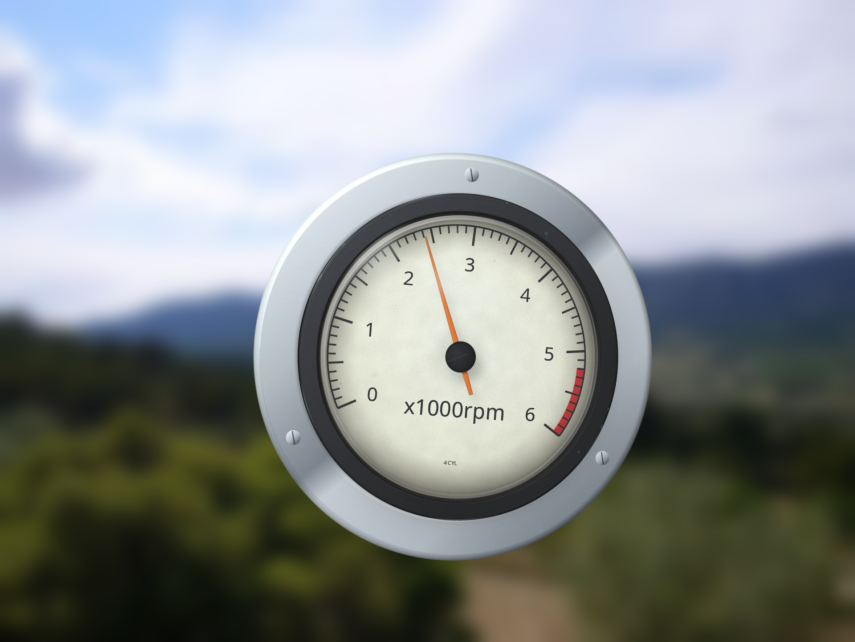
2400
